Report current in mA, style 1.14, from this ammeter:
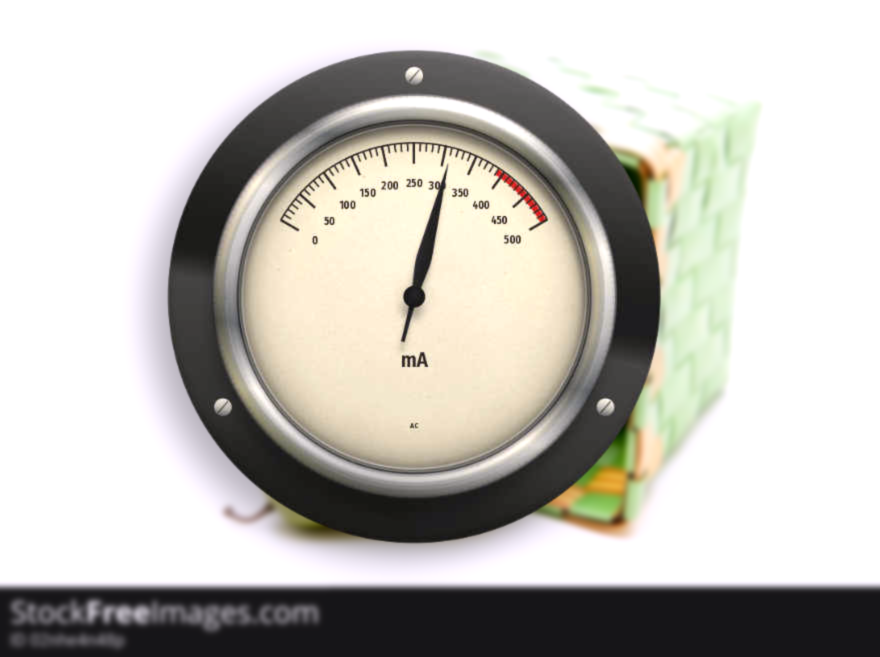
310
